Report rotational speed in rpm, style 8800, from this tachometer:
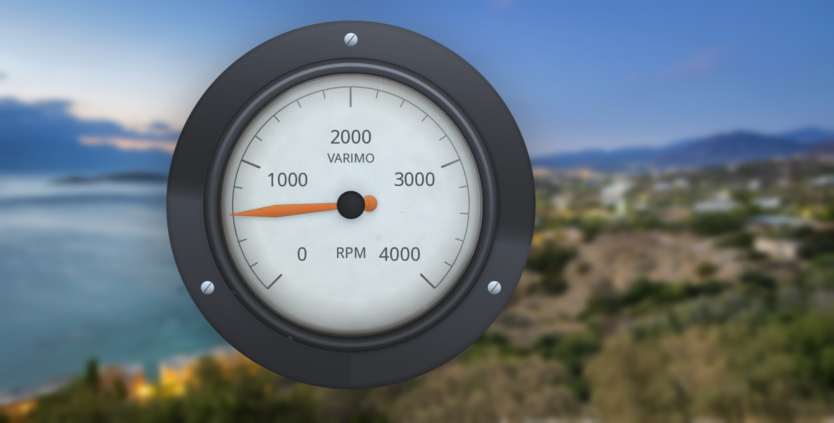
600
